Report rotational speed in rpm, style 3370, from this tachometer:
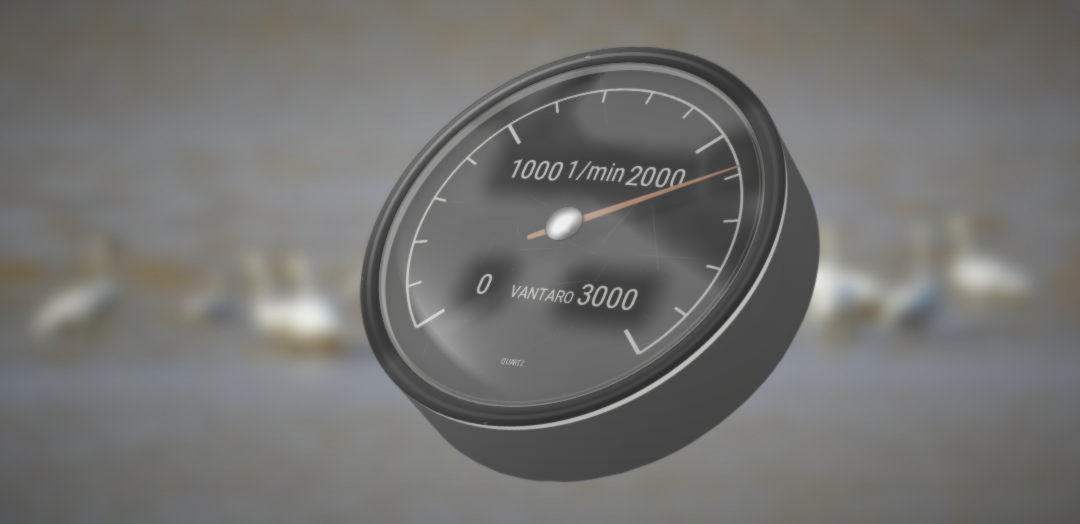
2200
